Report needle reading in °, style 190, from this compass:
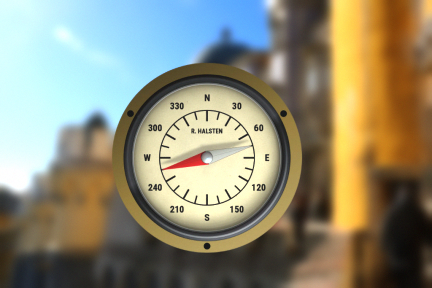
255
